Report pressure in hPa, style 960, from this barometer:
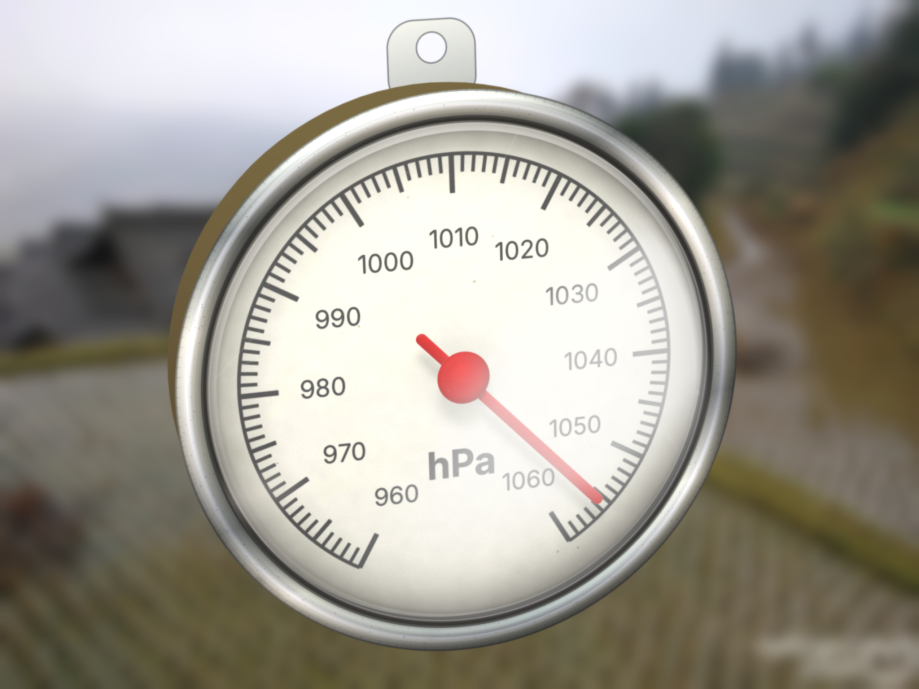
1055.5
